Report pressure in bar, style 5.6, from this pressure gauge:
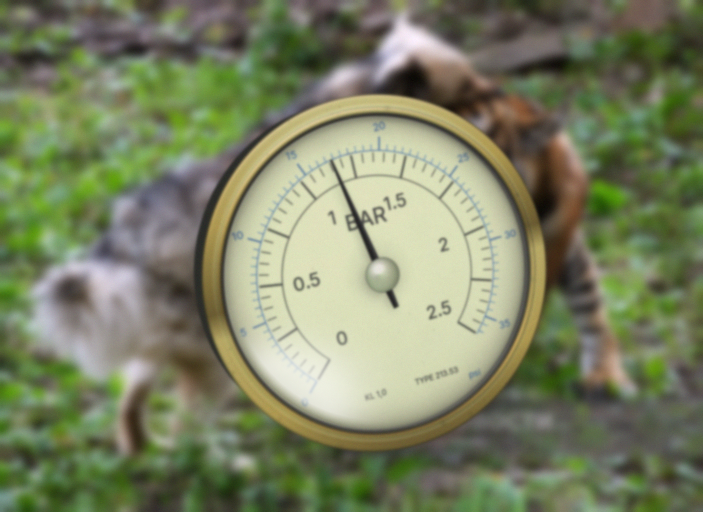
1.15
